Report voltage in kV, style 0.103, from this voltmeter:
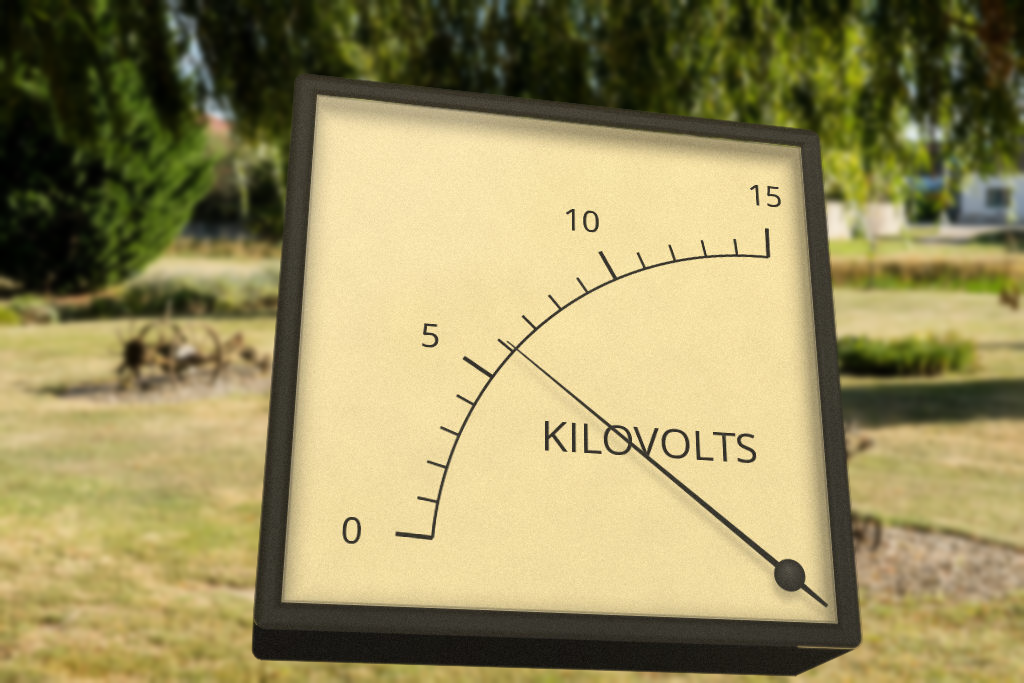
6
